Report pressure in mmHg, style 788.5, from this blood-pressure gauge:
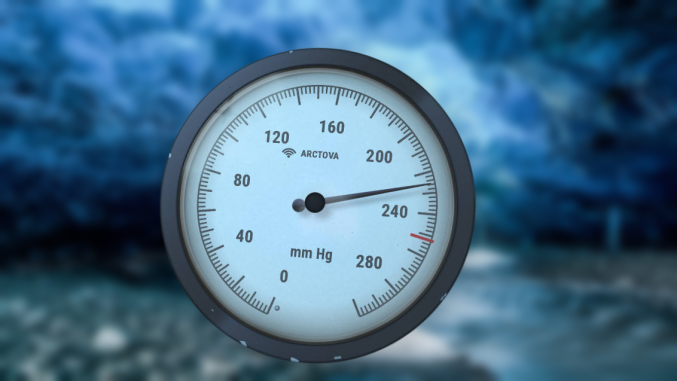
226
